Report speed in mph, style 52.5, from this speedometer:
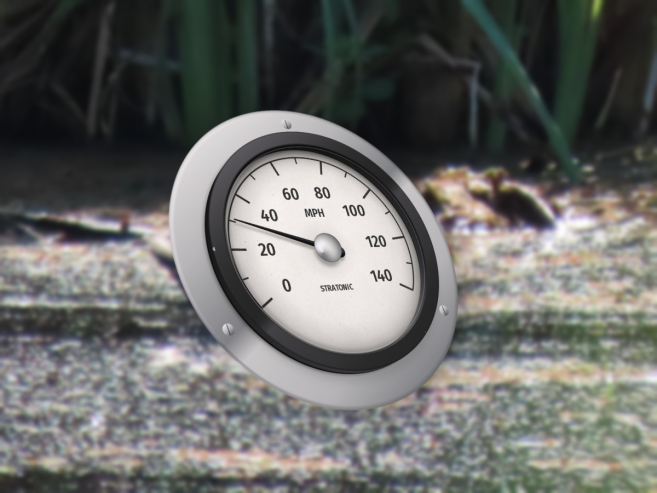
30
